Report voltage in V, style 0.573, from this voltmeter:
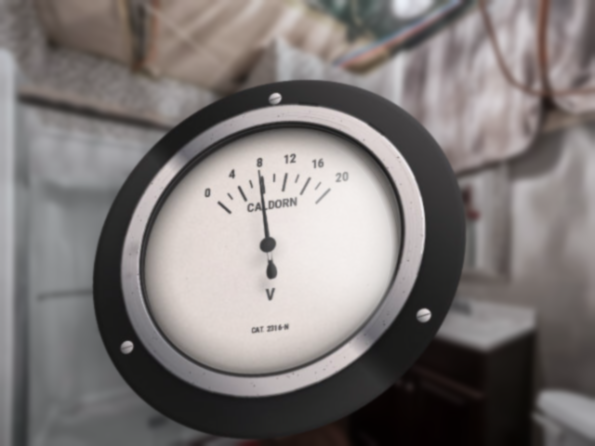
8
